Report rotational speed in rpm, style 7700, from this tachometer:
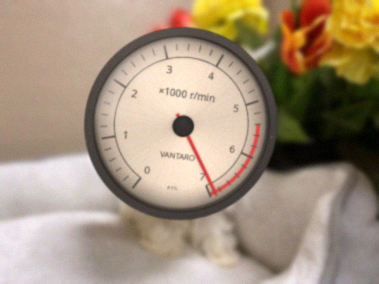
6900
